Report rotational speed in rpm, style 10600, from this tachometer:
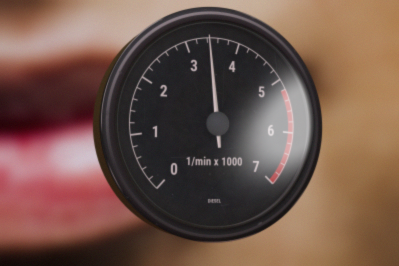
3400
